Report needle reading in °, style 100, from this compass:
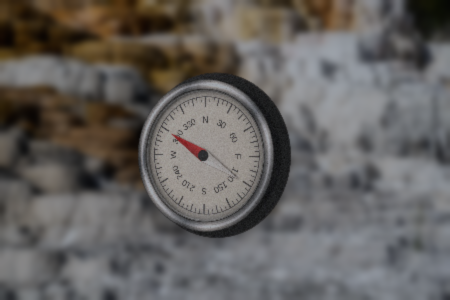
300
